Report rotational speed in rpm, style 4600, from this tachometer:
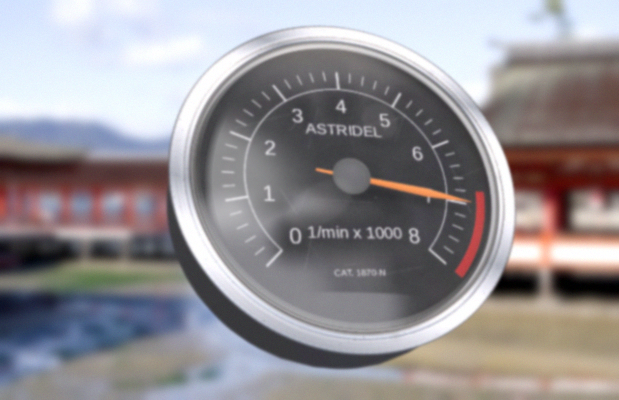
7000
